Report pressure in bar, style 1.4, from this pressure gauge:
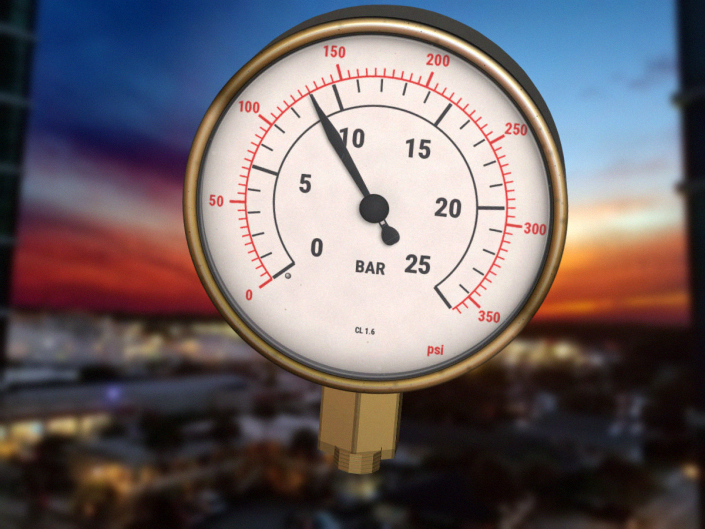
9
